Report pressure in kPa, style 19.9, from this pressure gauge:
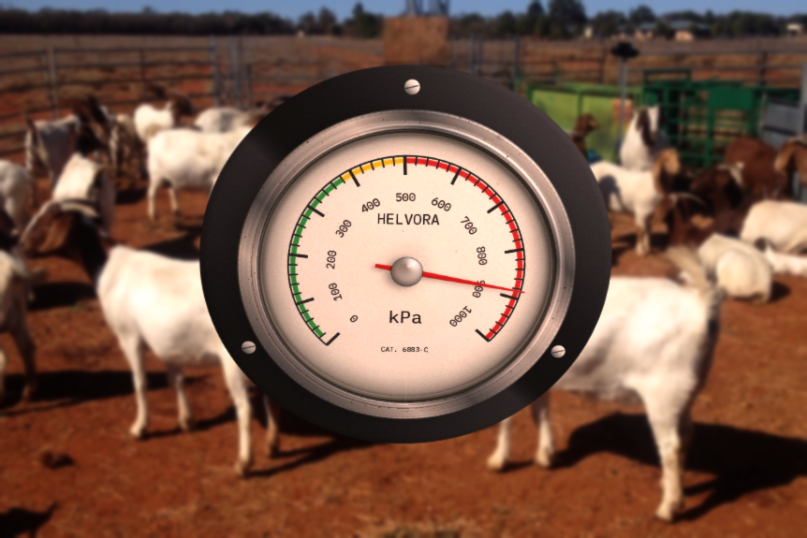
880
